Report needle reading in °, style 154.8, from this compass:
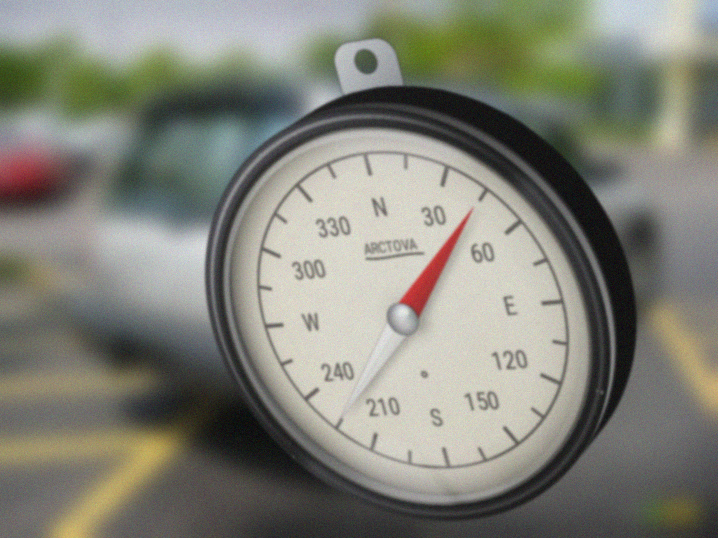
45
